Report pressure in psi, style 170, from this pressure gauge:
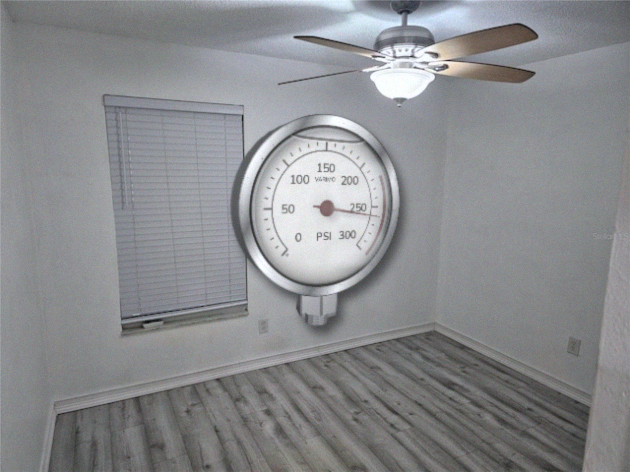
260
